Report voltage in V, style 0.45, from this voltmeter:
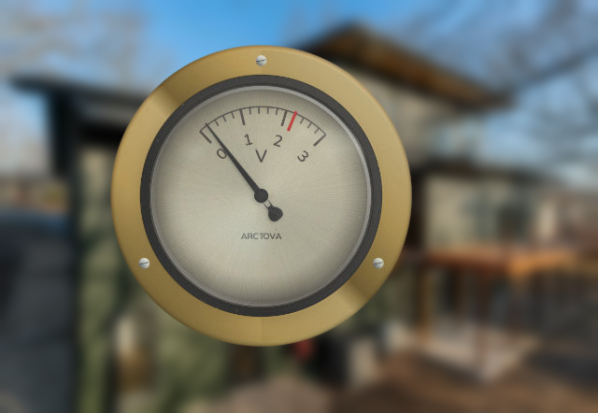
0.2
